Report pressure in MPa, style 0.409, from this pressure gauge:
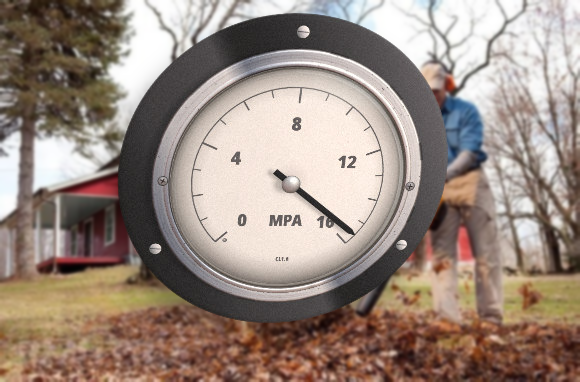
15.5
